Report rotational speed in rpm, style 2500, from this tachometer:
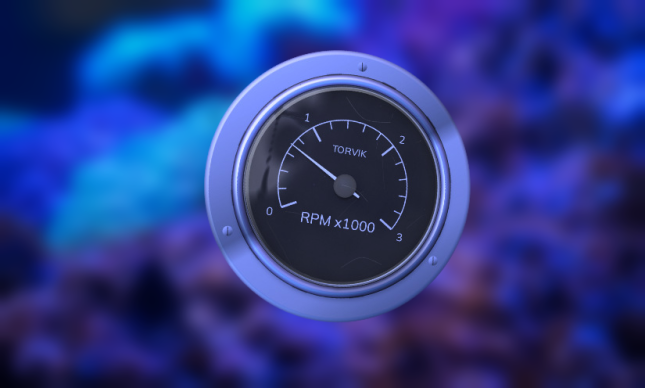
700
